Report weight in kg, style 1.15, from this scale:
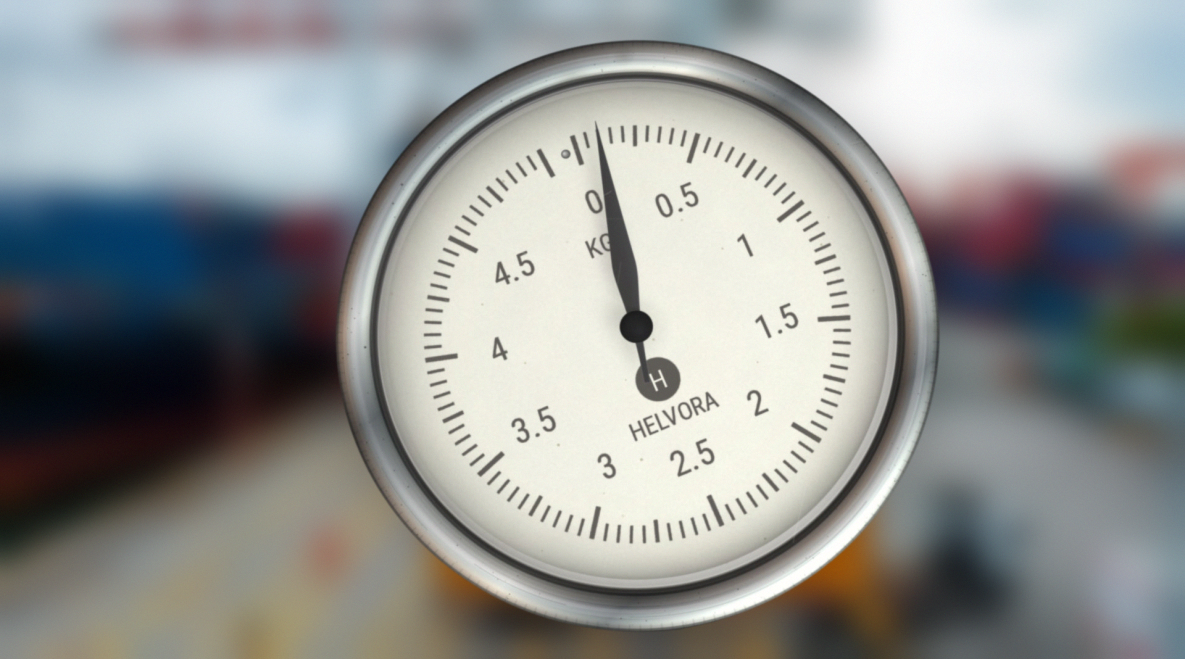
0.1
